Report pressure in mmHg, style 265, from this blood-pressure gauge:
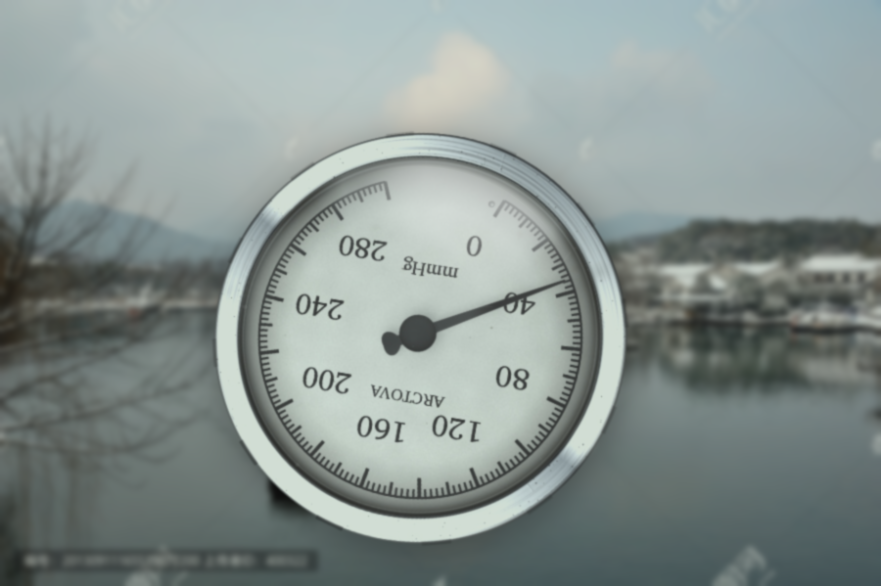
36
